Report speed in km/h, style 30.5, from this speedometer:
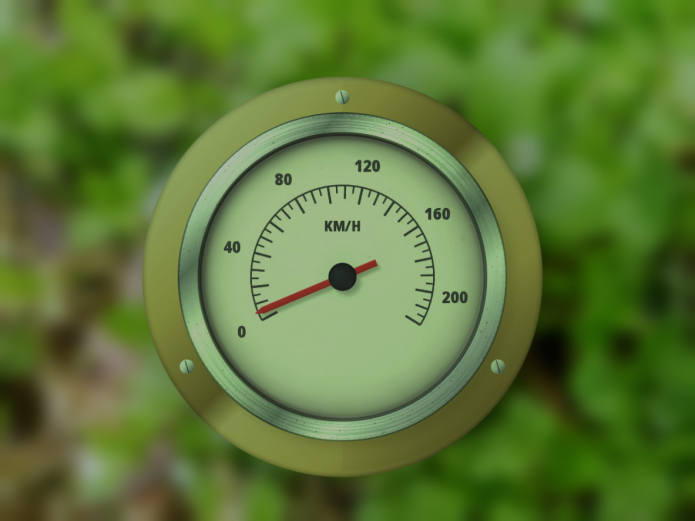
5
